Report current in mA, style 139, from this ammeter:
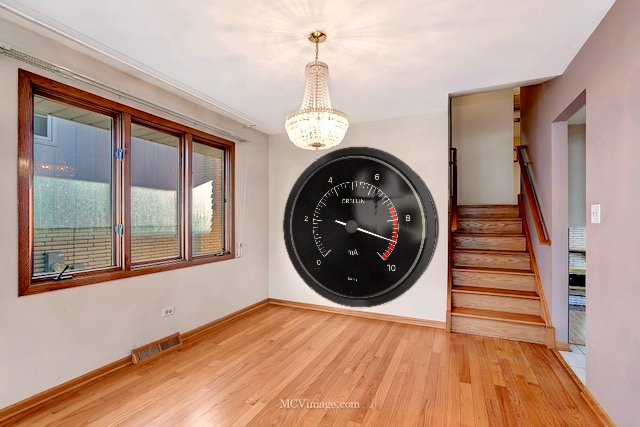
9
